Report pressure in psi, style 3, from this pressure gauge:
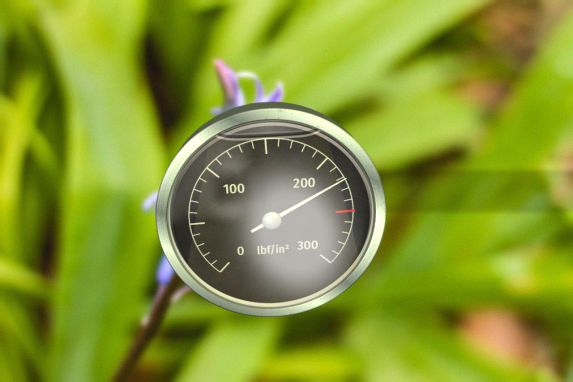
220
